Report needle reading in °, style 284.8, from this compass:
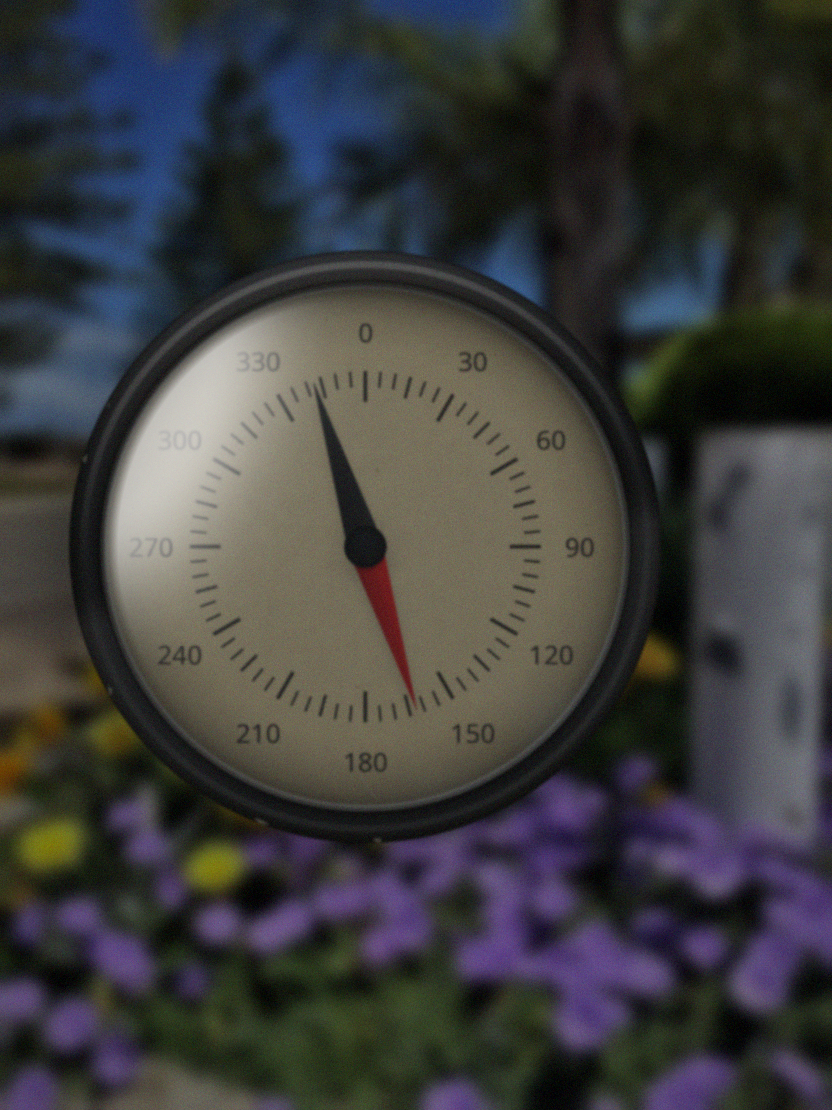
162.5
